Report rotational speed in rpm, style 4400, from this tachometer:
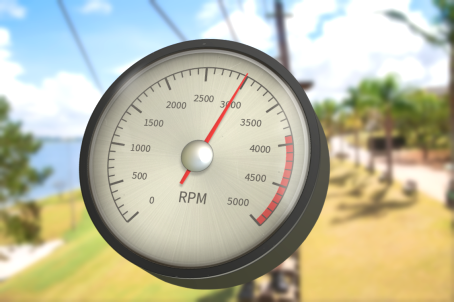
3000
